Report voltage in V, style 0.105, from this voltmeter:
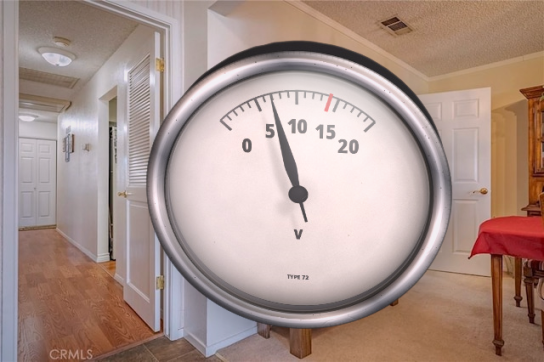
7
